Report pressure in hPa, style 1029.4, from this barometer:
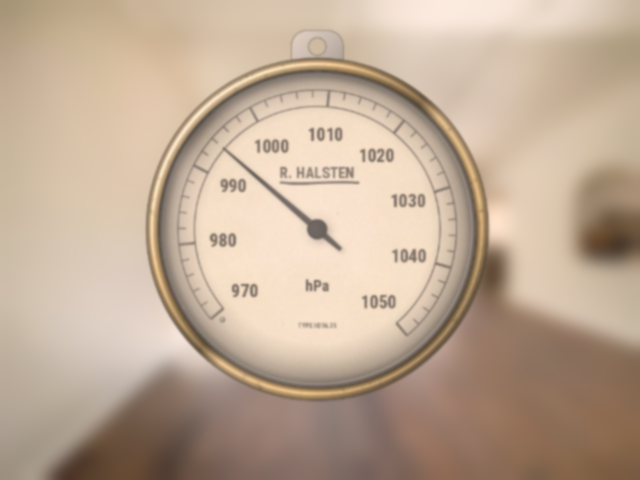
994
